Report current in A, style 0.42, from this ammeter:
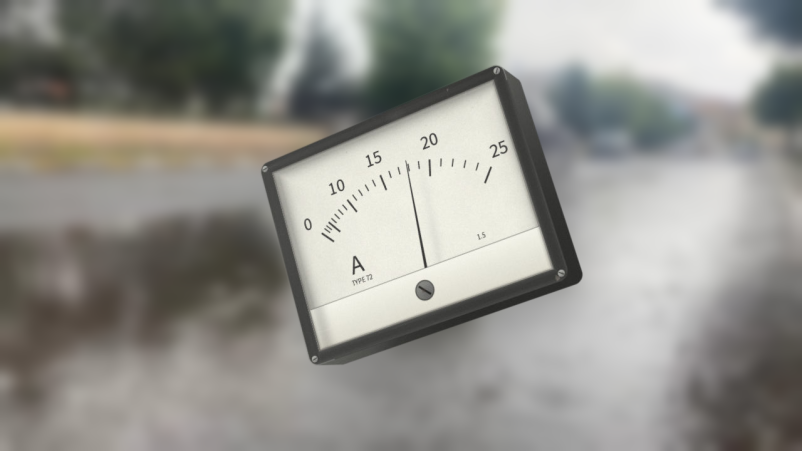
18
